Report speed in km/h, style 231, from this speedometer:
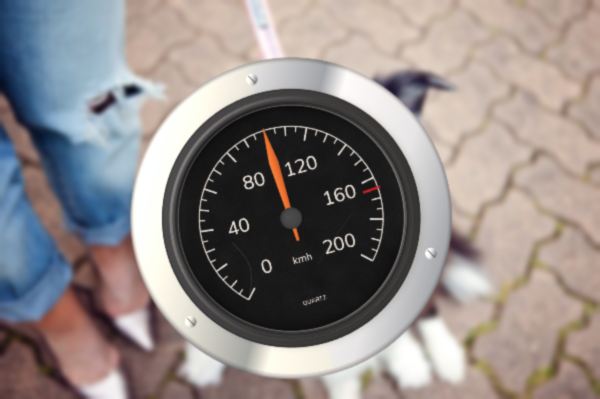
100
